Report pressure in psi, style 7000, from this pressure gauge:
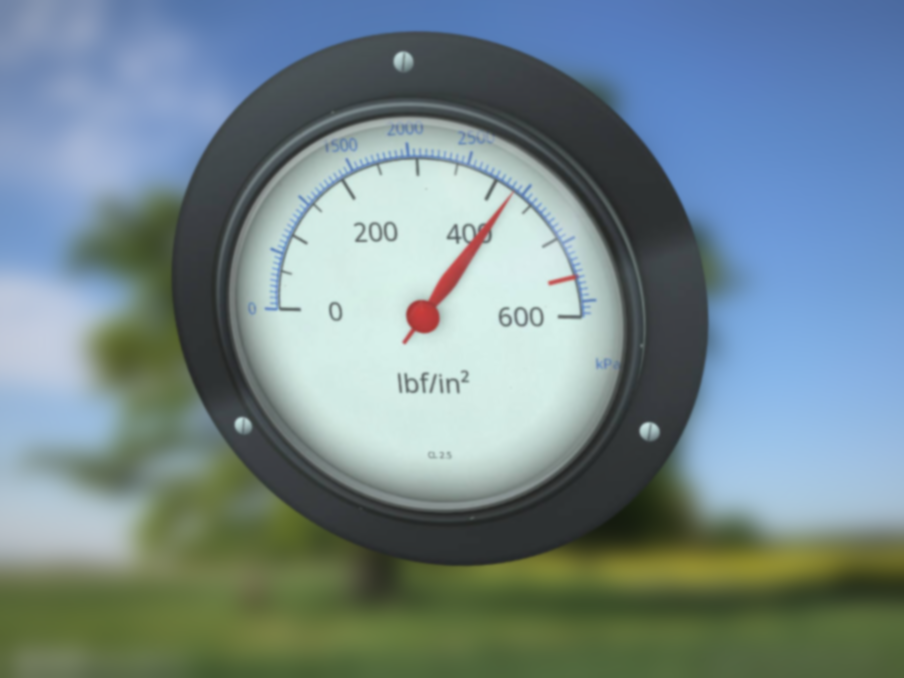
425
